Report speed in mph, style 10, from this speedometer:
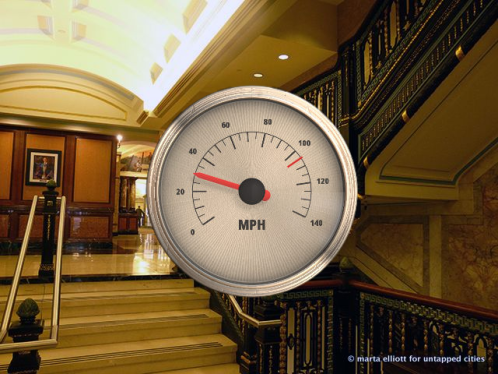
30
